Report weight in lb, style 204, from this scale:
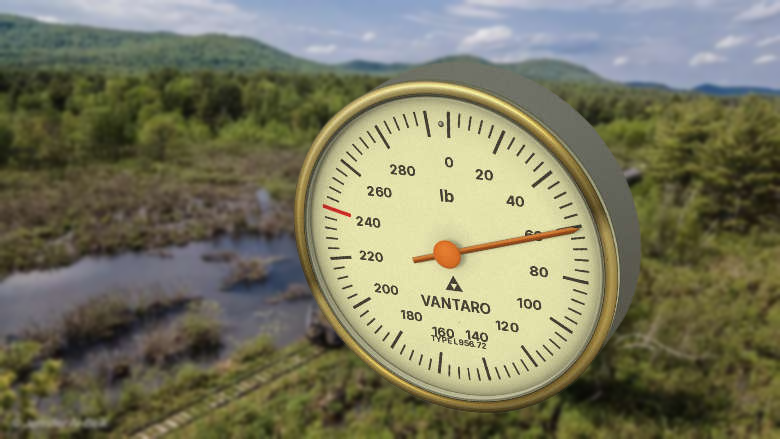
60
